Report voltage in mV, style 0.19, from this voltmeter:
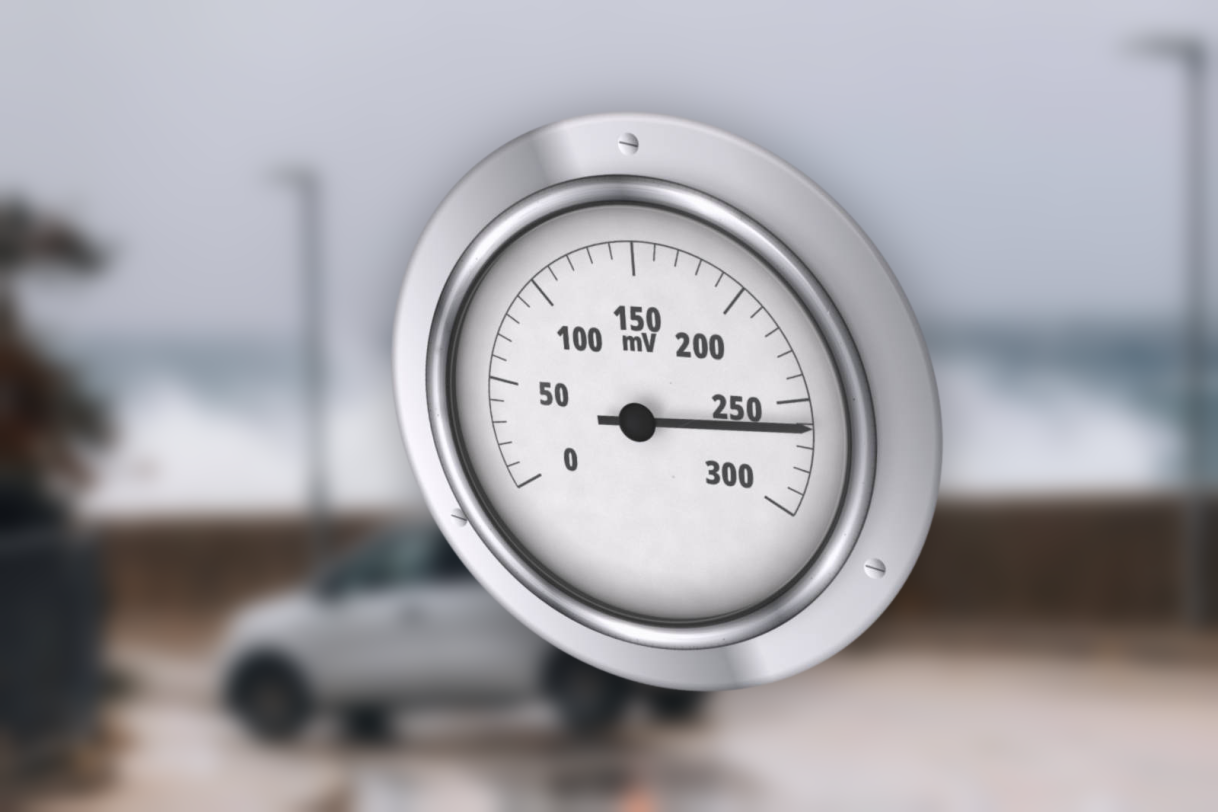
260
